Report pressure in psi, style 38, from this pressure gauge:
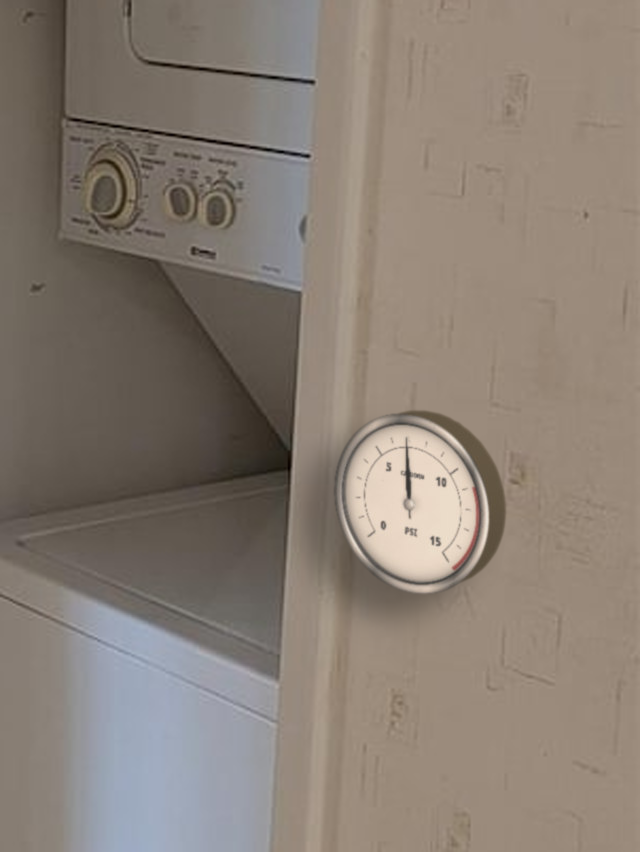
7
